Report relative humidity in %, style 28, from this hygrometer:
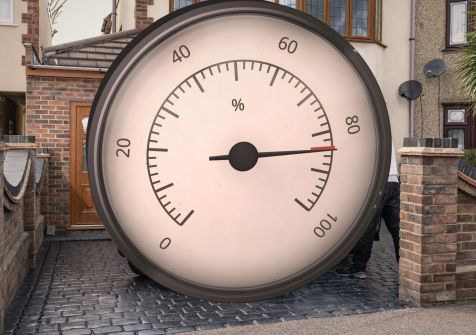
84
